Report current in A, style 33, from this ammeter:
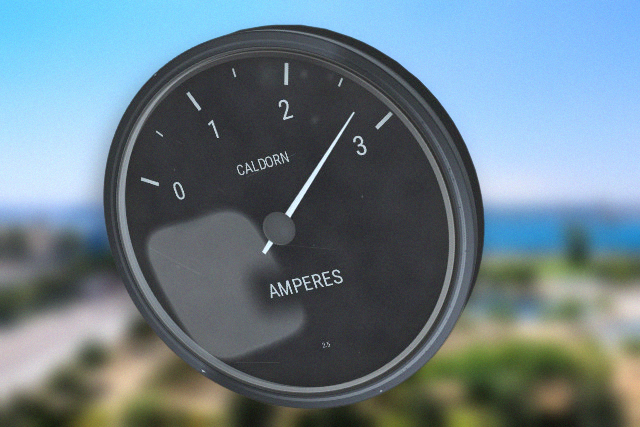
2.75
